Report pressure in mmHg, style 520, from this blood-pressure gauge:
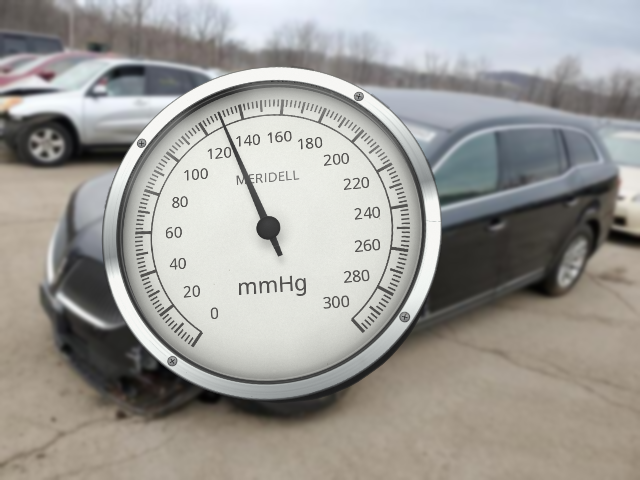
130
